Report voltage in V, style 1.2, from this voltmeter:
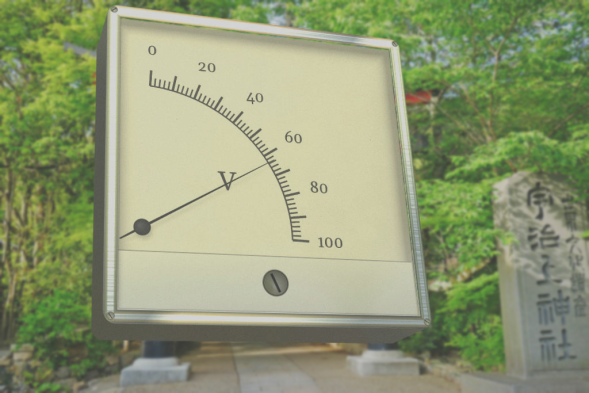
64
